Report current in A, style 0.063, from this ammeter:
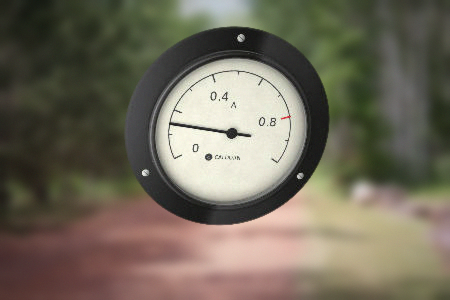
0.15
